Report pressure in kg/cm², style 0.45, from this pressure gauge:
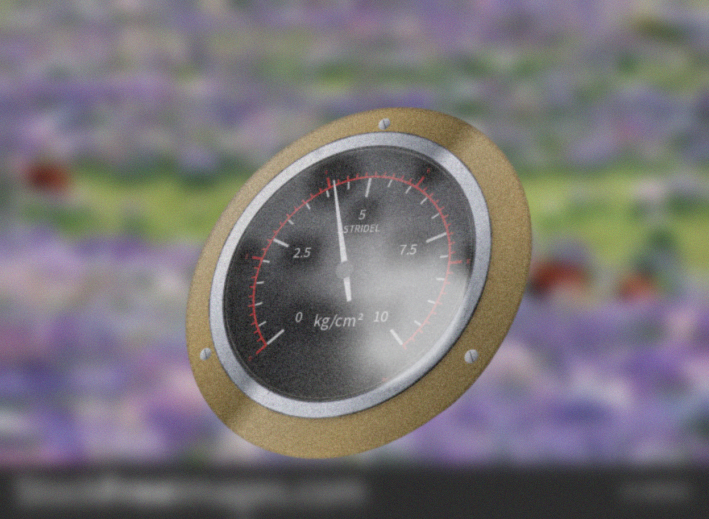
4.25
